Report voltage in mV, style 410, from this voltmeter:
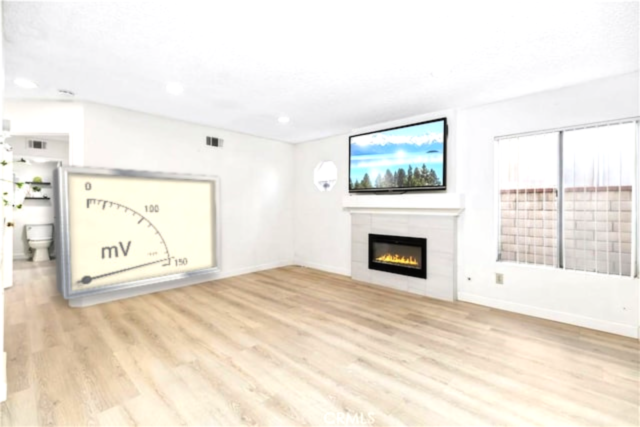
145
